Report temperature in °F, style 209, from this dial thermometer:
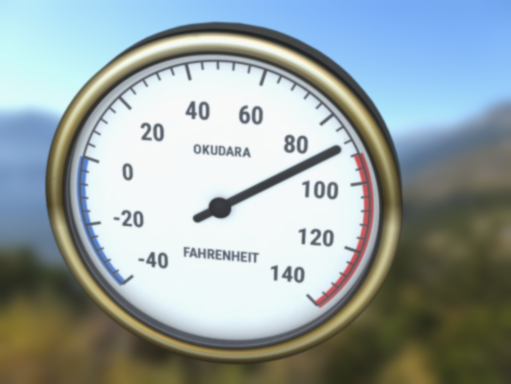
88
